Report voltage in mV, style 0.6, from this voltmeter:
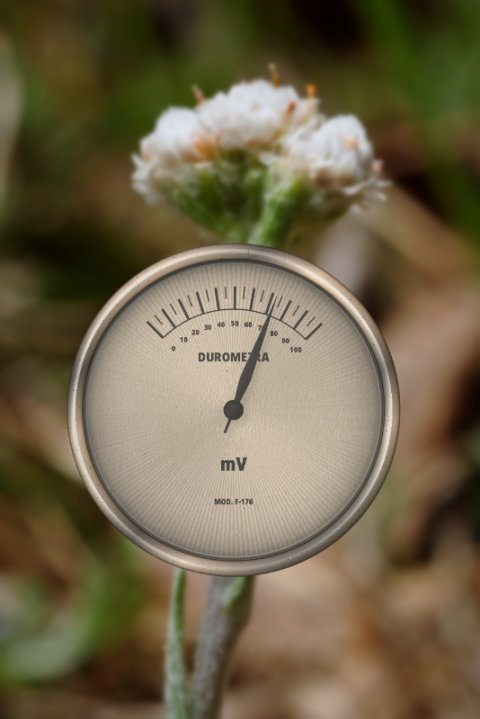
72.5
